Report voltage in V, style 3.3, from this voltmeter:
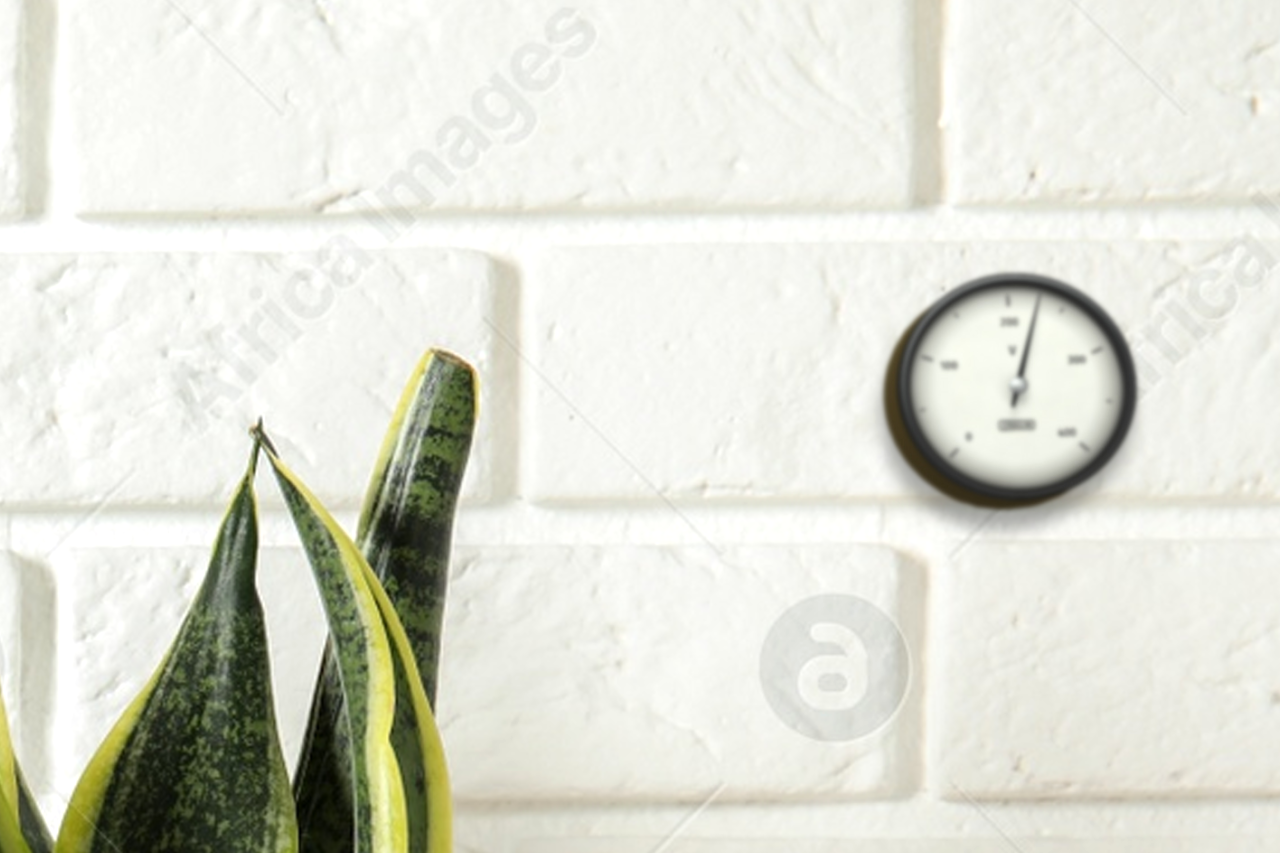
225
